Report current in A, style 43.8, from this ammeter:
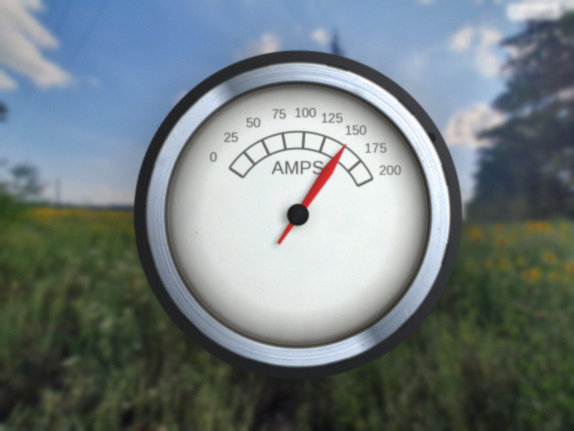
150
